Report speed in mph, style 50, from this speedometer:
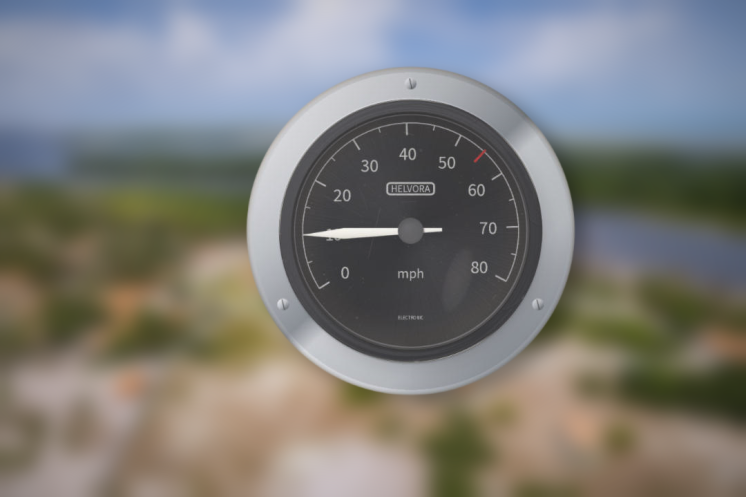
10
